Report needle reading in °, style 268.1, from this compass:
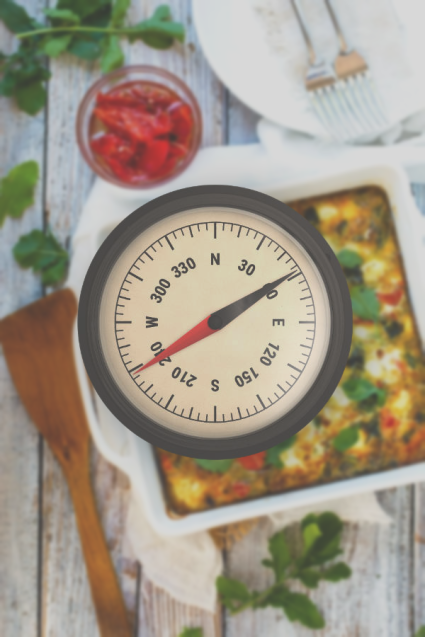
237.5
